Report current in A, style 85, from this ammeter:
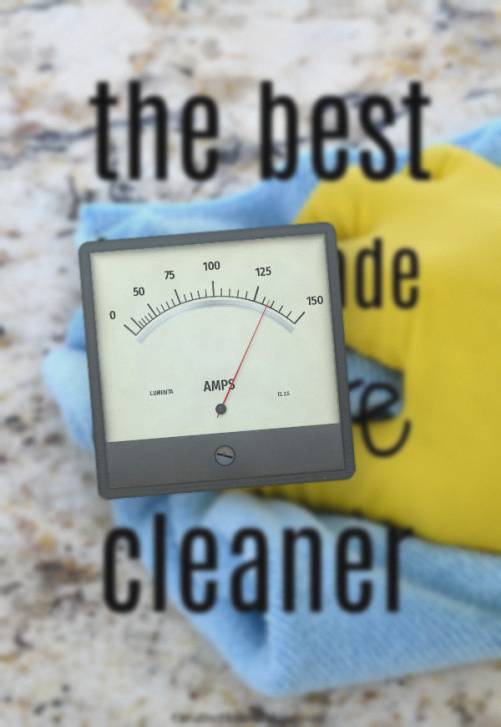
132.5
